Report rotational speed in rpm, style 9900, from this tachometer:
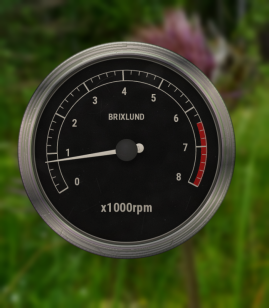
800
